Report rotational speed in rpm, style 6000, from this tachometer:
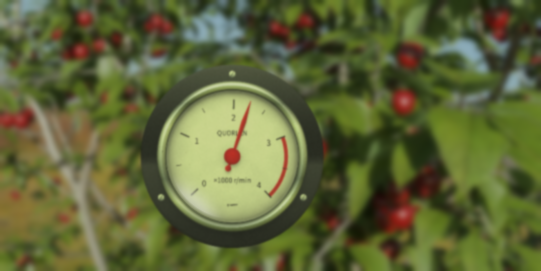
2250
